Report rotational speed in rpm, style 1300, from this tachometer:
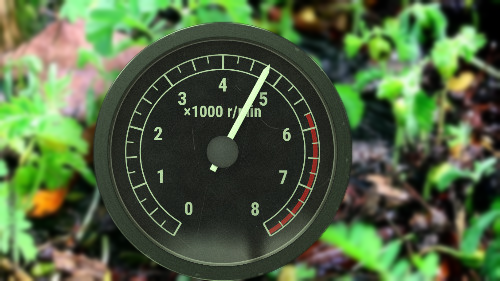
4750
